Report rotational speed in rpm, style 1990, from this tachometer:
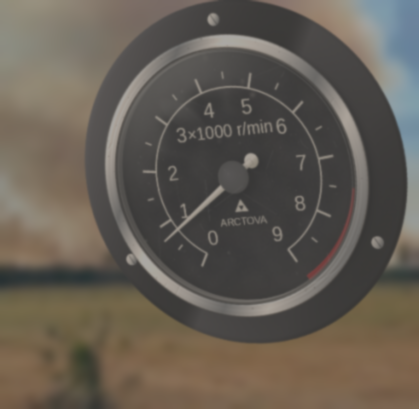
750
